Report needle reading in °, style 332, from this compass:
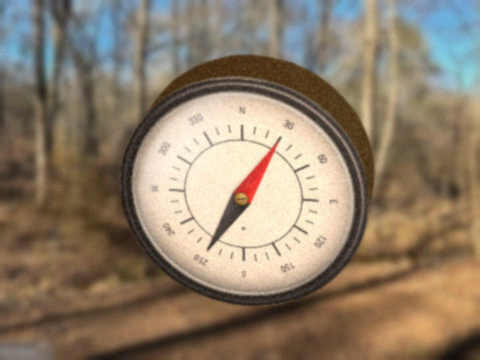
30
